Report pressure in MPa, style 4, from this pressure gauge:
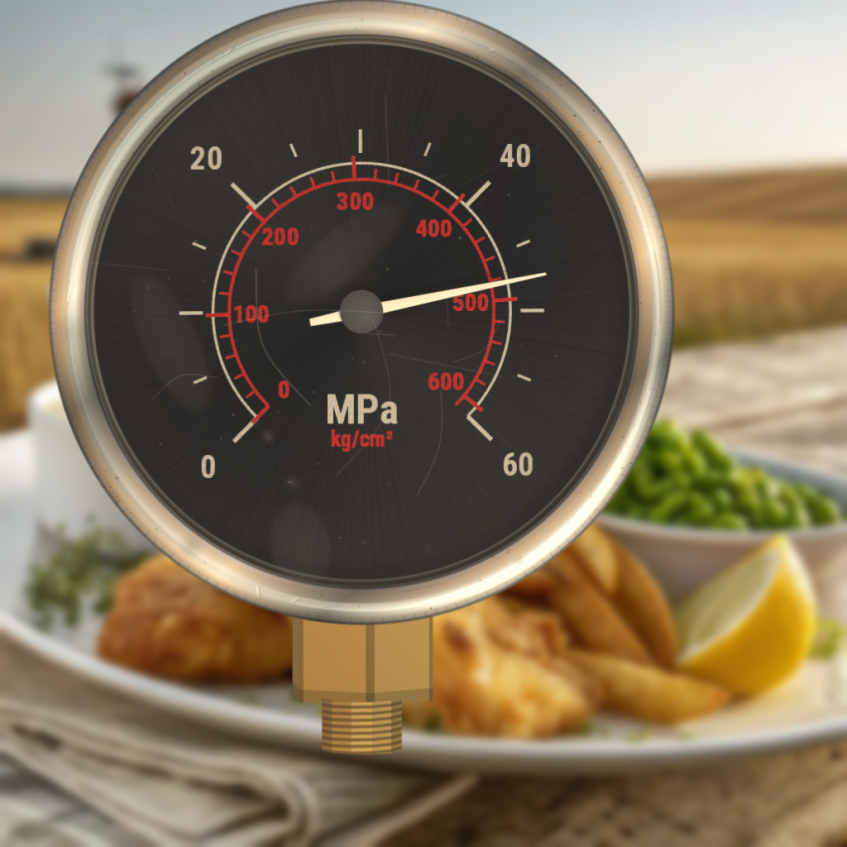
47.5
